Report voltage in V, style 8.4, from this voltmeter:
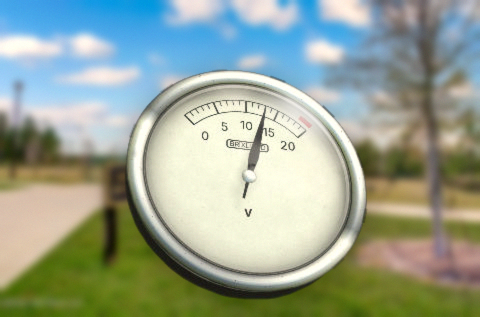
13
